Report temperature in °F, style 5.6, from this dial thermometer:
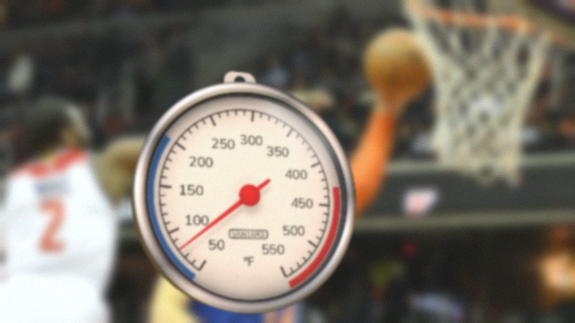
80
